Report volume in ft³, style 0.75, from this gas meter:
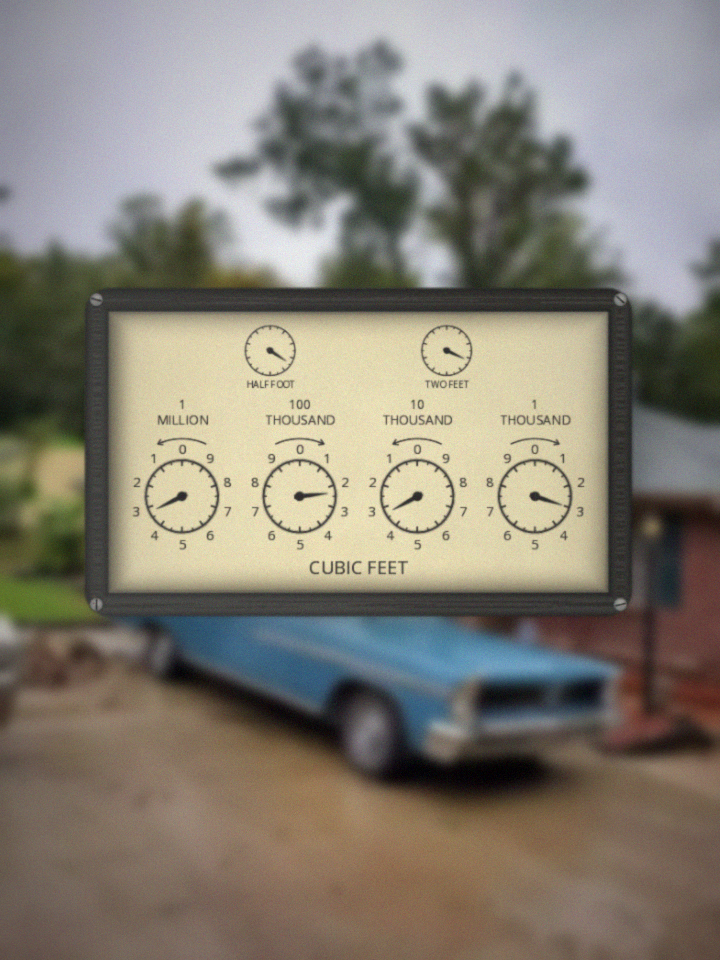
323300
